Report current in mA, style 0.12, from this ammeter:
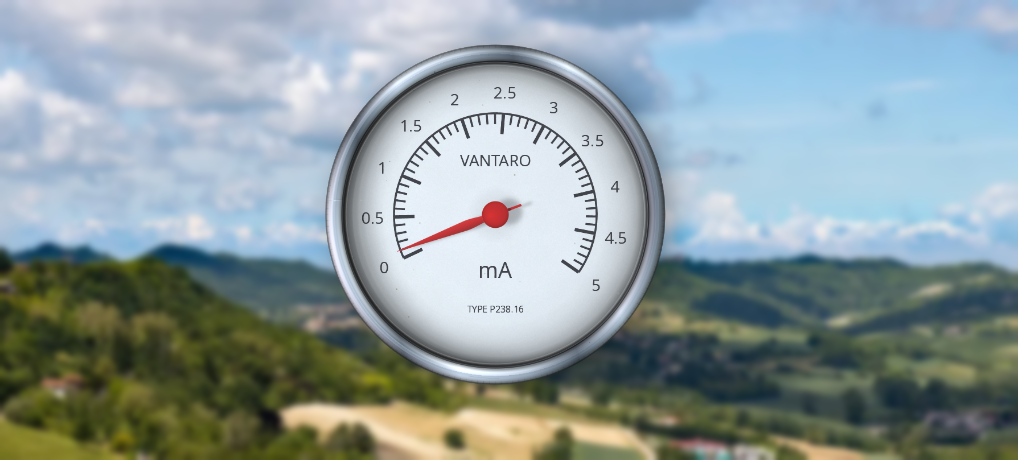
0.1
